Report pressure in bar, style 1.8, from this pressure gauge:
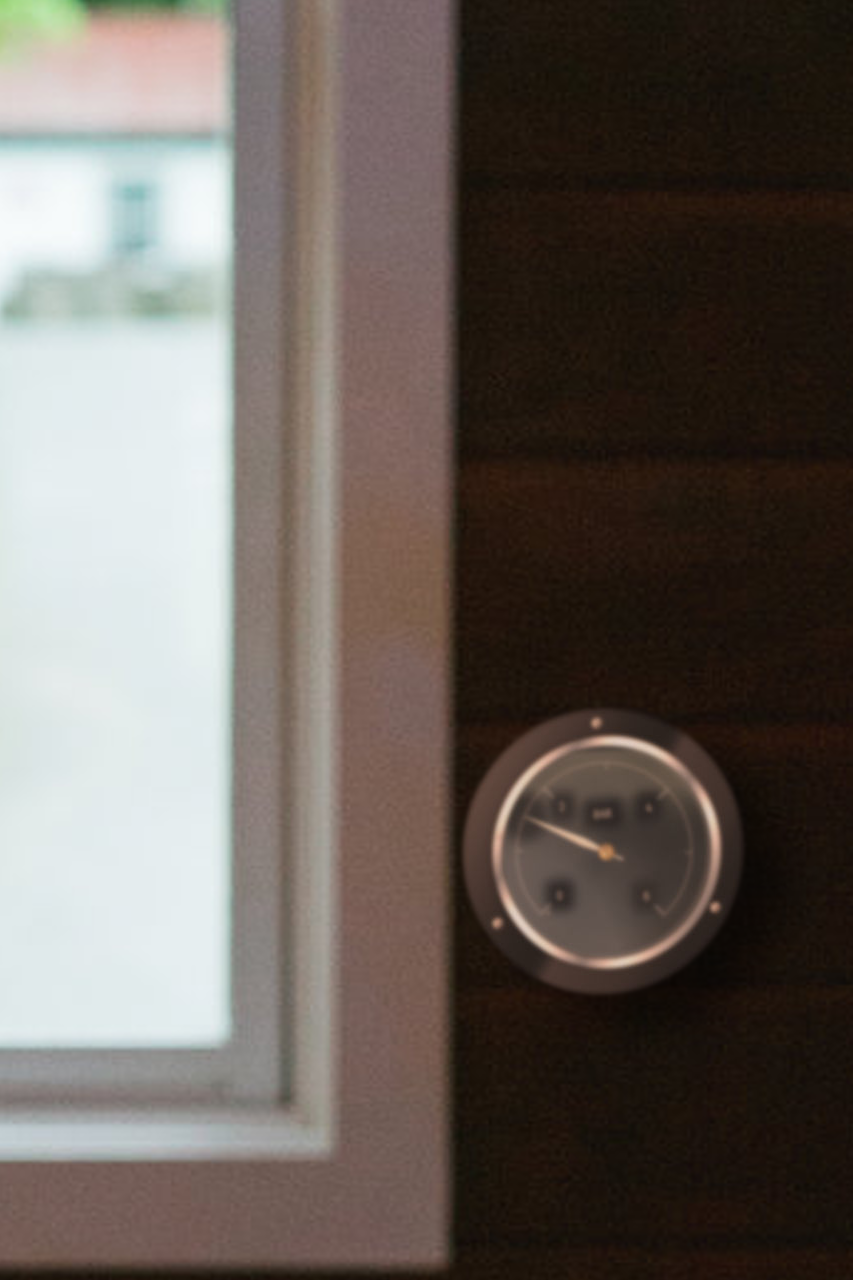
1.5
